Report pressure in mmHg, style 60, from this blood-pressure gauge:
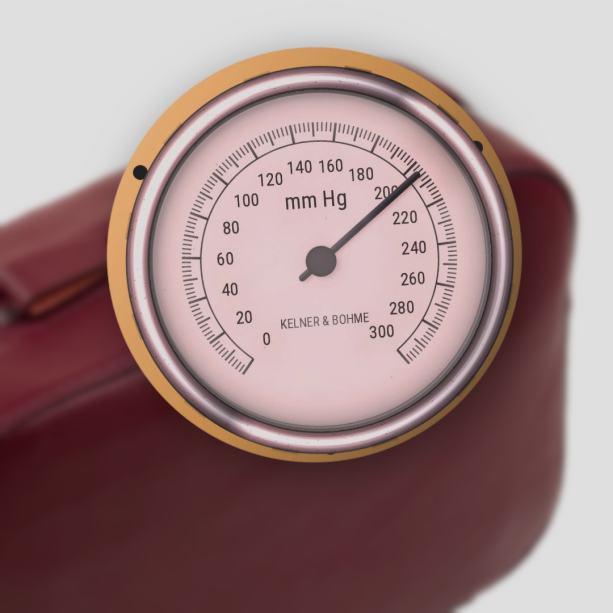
204
